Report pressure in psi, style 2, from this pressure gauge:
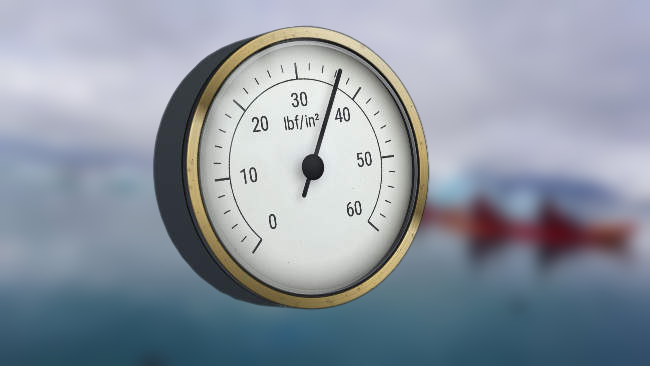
36
